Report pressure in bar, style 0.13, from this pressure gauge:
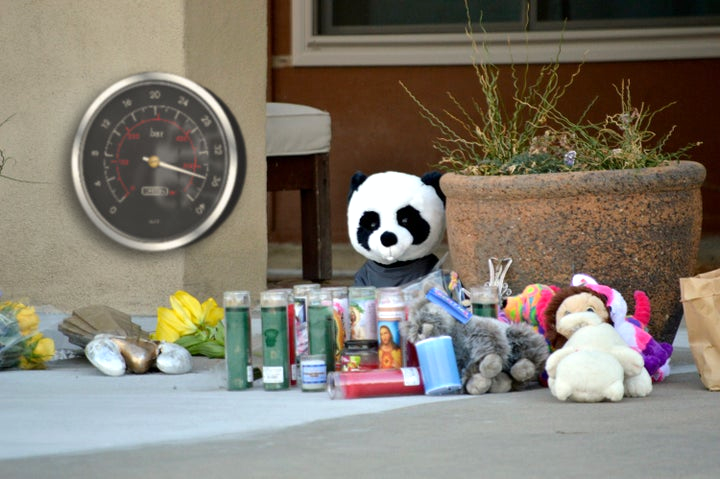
36
